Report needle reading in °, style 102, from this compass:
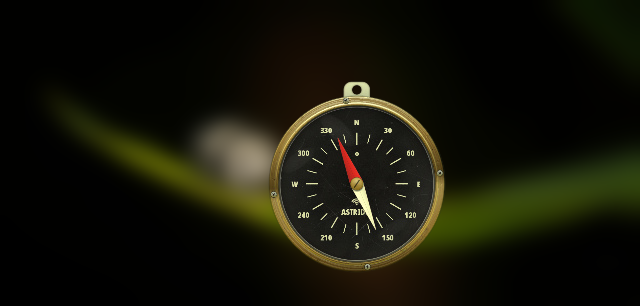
337.5
